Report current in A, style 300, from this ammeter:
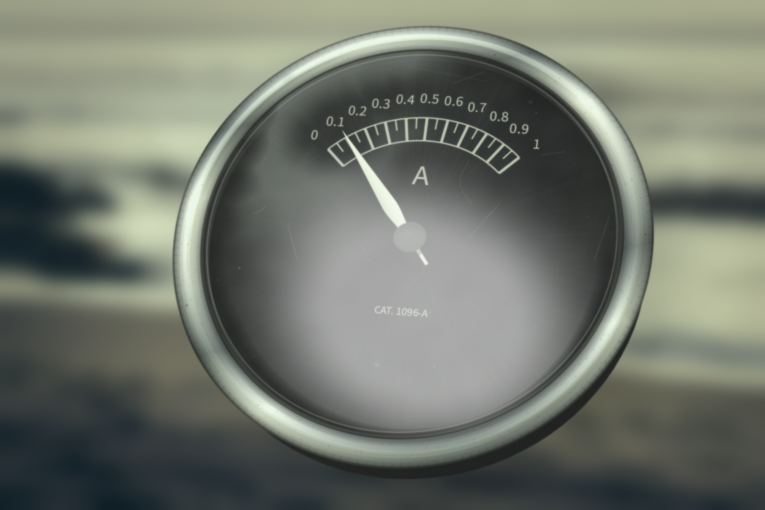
0.1
